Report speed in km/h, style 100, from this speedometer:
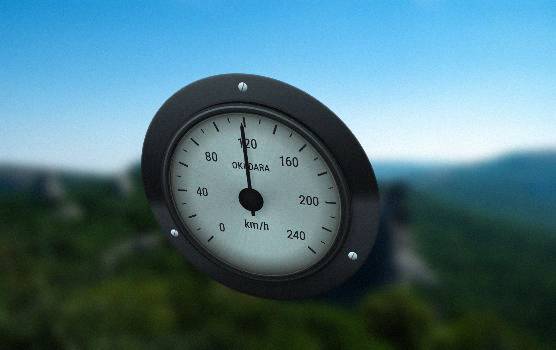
120
